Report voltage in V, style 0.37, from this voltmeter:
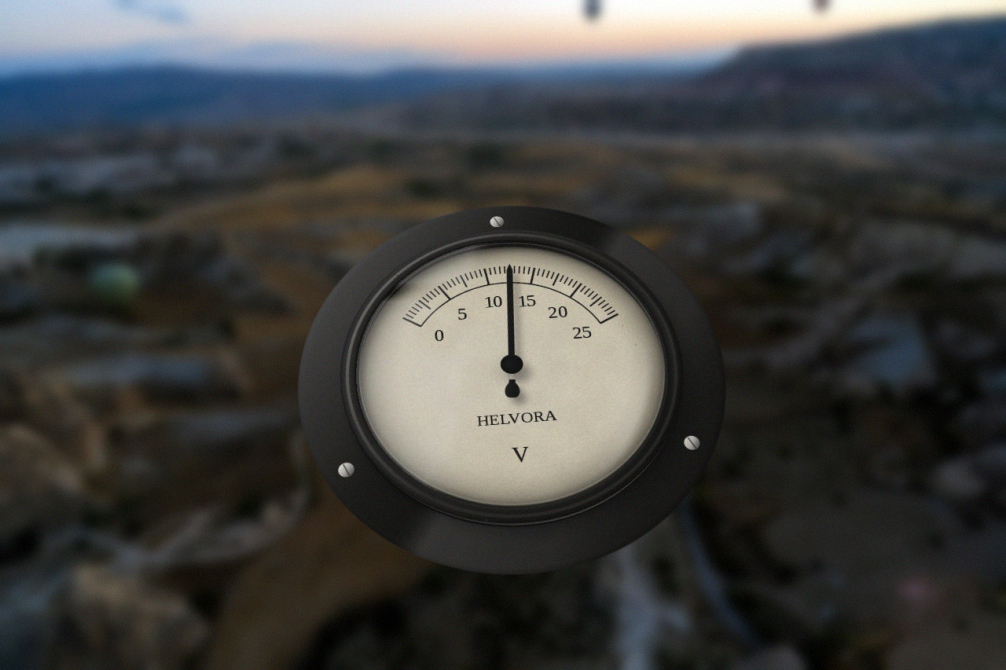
12.5
